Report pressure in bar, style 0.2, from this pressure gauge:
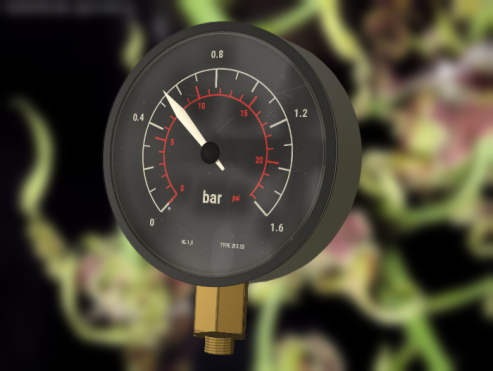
0.55
